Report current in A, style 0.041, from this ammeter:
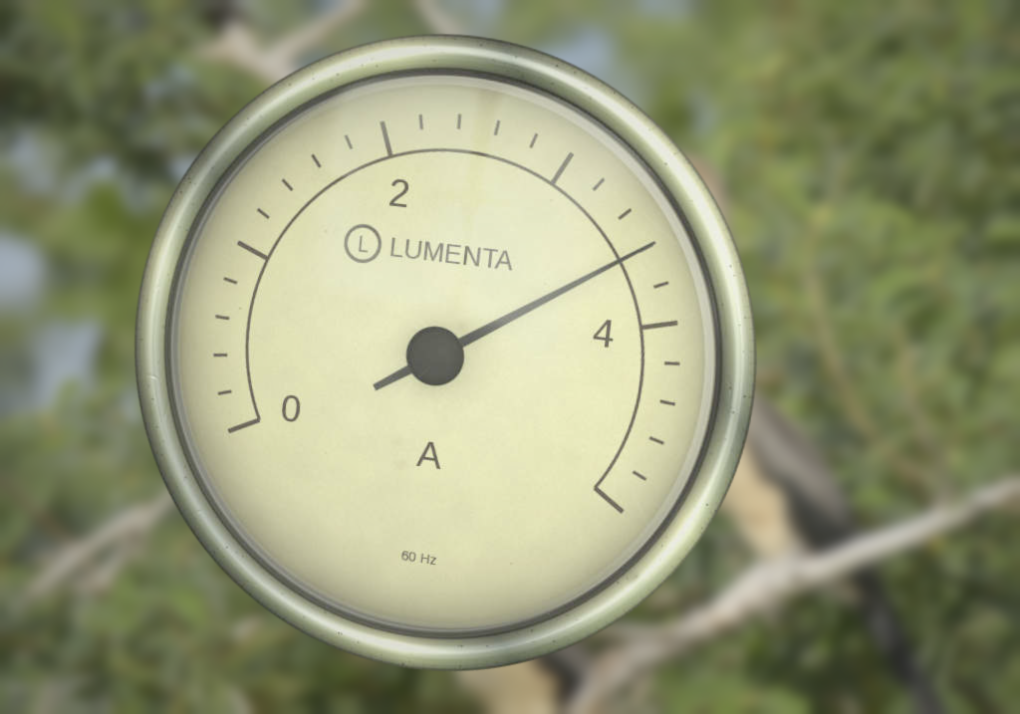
3.6
